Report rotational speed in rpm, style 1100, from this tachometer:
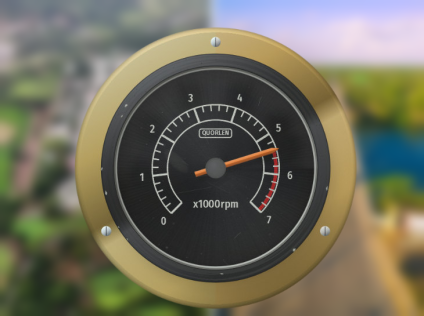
5400
